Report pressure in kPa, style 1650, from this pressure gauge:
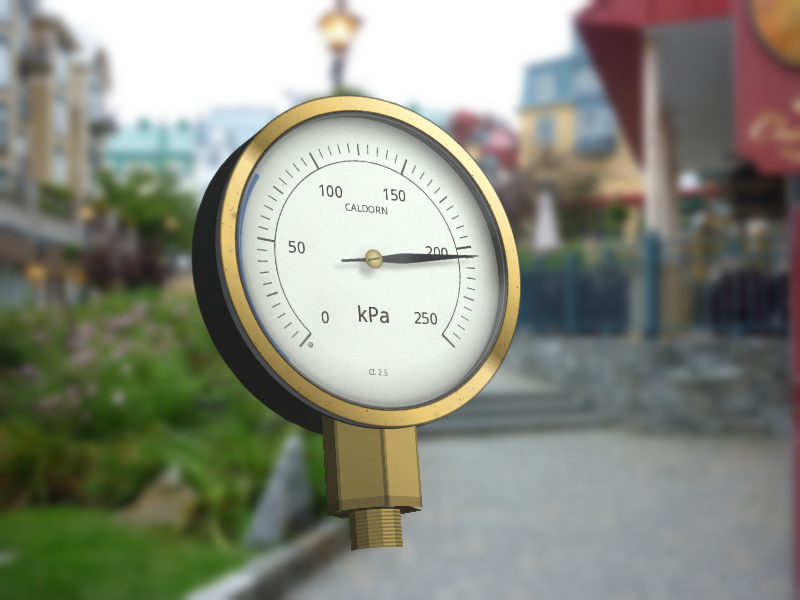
205
